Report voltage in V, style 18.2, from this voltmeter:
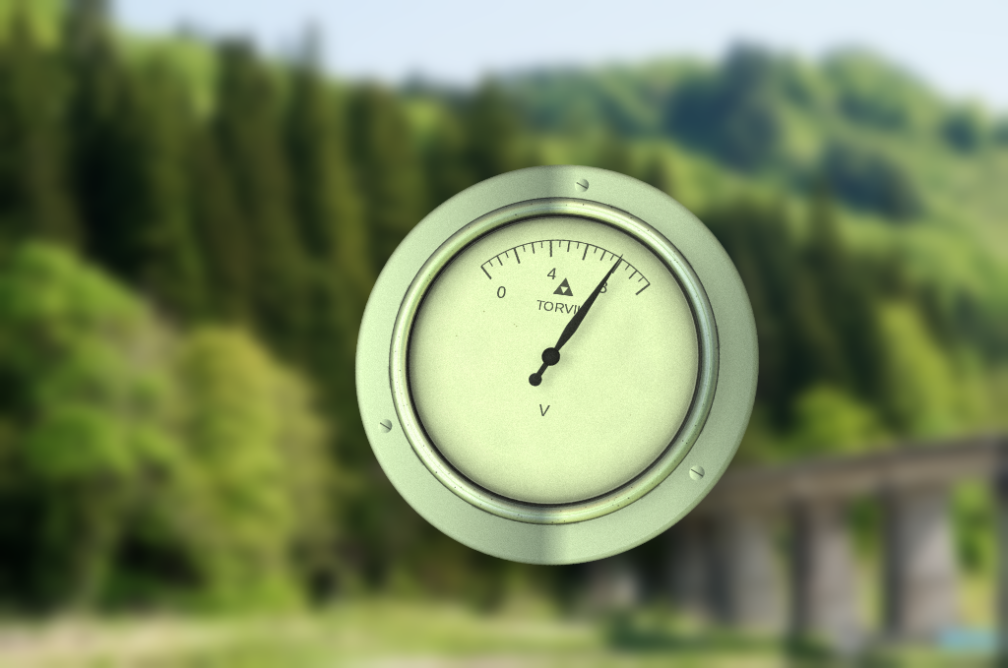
8
